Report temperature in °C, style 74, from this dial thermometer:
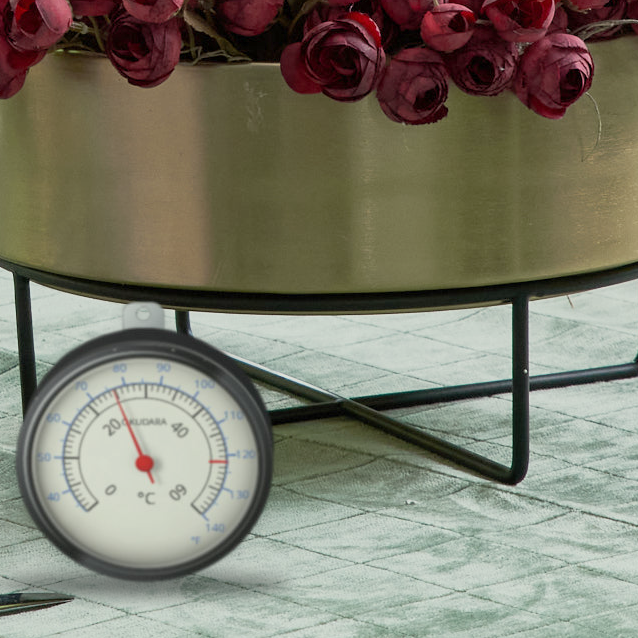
25
